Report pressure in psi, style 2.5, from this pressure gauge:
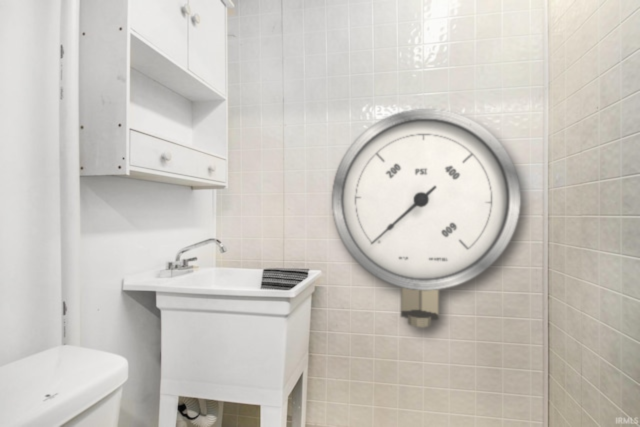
0
